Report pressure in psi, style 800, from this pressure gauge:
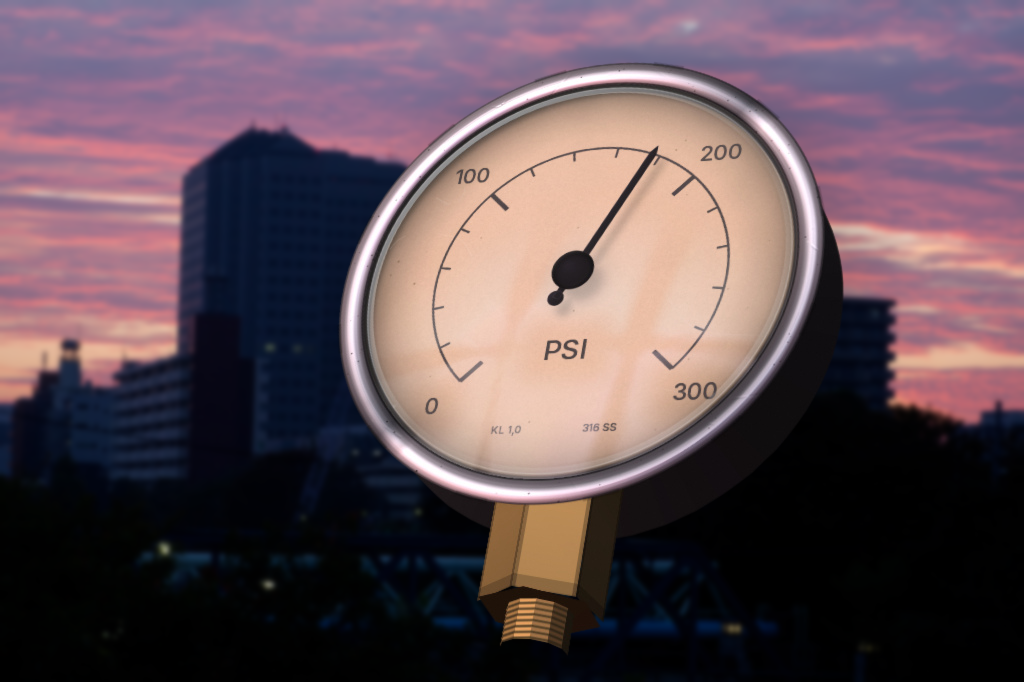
180
